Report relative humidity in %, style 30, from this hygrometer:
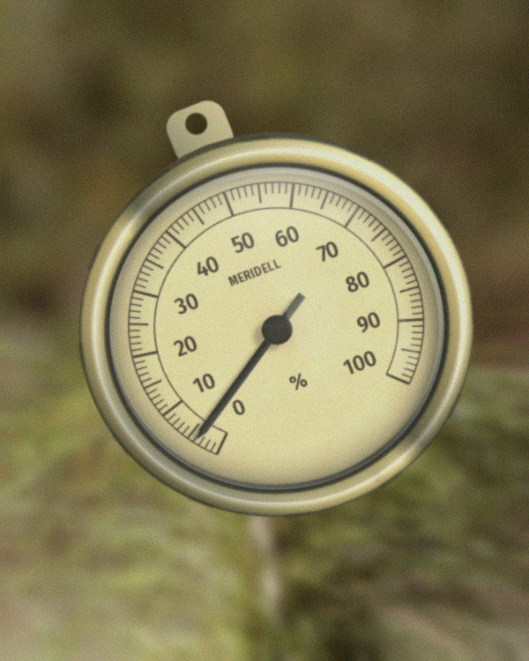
4
